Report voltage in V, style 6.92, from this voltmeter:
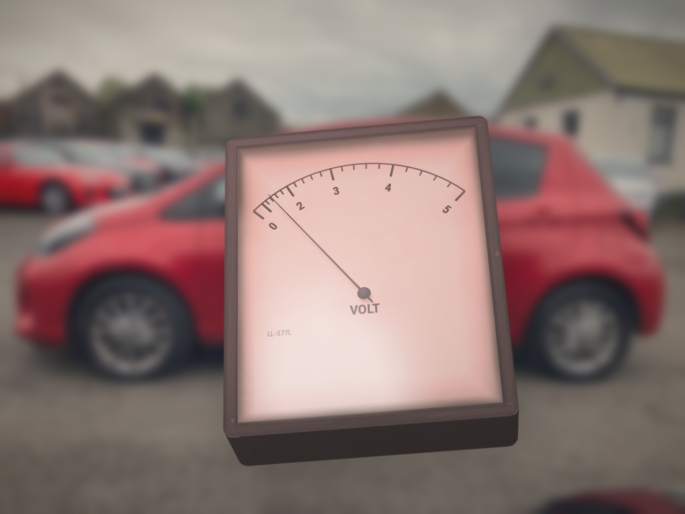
1.4
